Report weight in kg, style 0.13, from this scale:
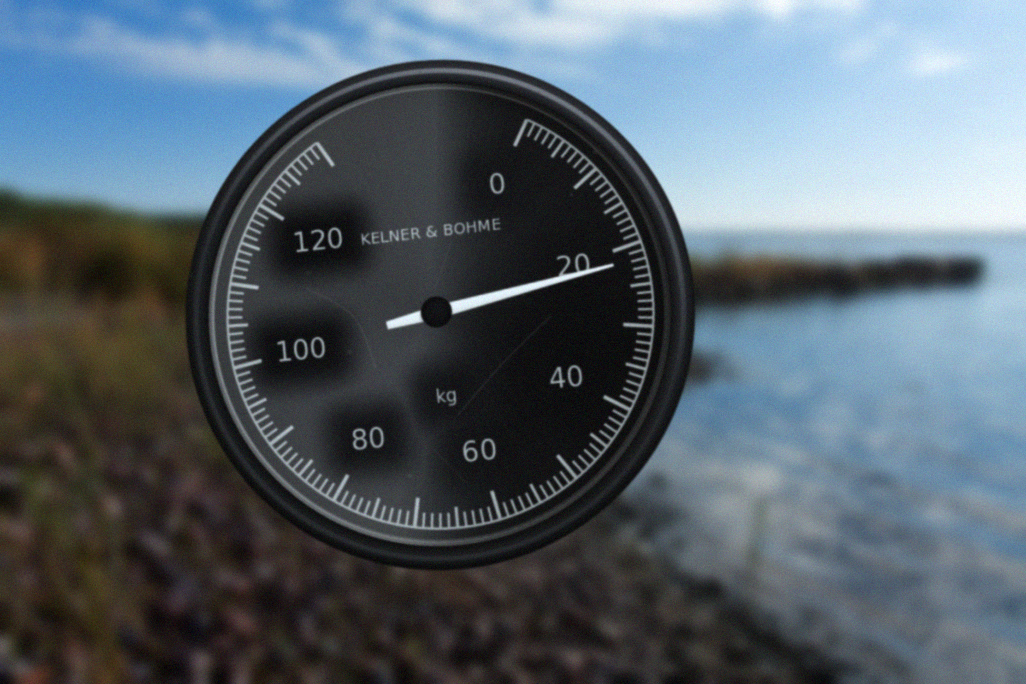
22
